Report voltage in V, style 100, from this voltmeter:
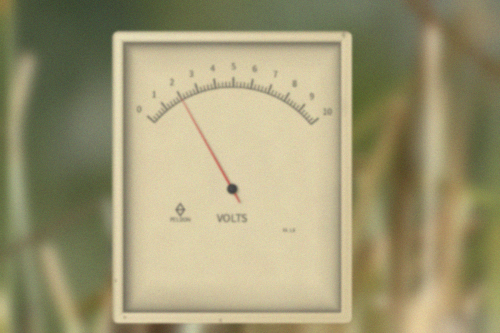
2
